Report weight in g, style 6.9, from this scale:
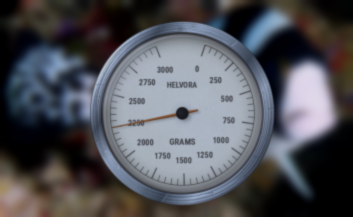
2250
